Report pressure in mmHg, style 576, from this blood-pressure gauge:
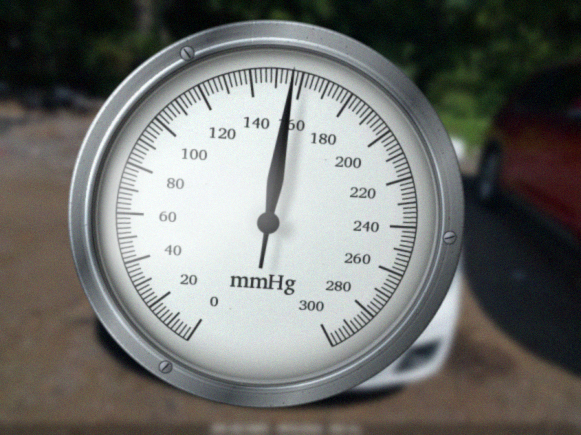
156
